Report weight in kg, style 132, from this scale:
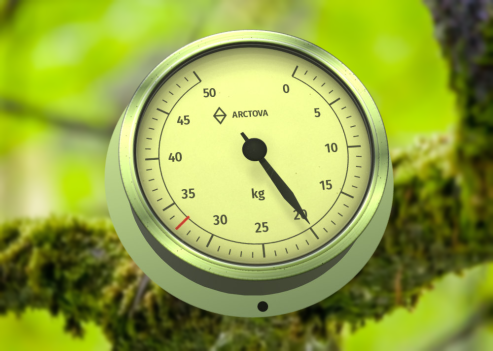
20
